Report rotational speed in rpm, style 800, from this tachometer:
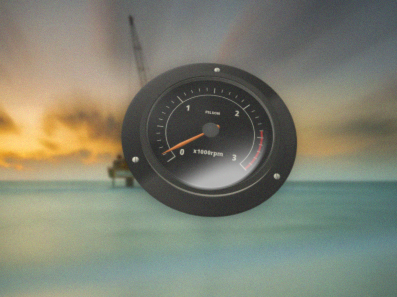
100
